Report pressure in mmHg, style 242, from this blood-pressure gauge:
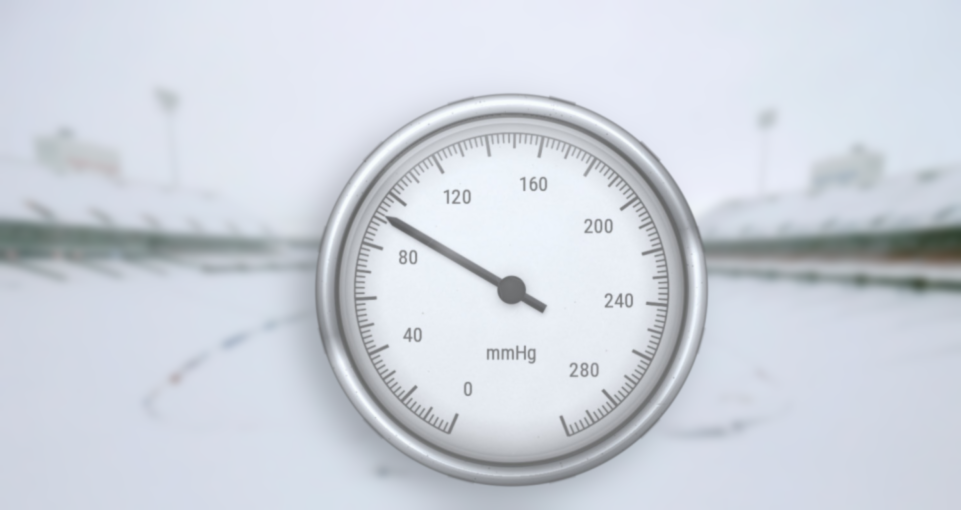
92
